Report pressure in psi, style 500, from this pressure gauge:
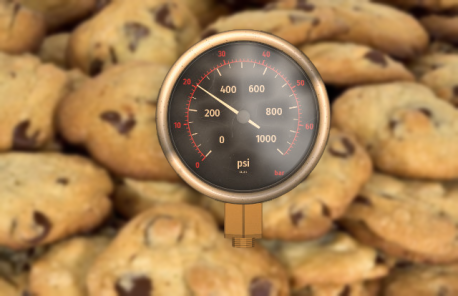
300
